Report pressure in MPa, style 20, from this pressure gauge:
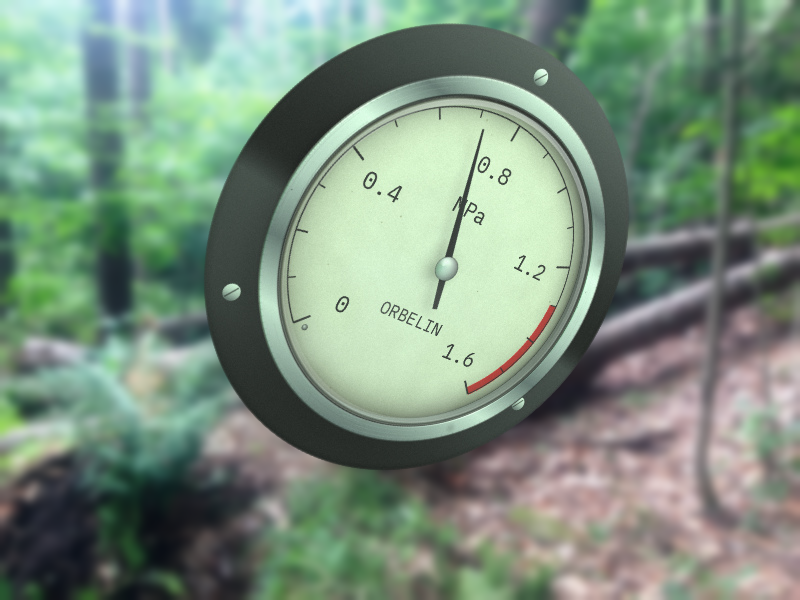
0.7
